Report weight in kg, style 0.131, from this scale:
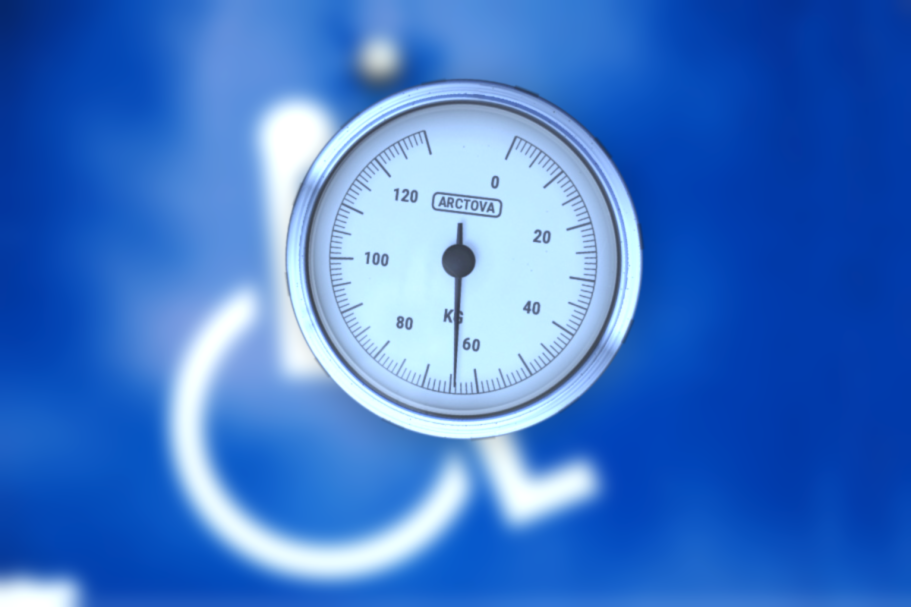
64
